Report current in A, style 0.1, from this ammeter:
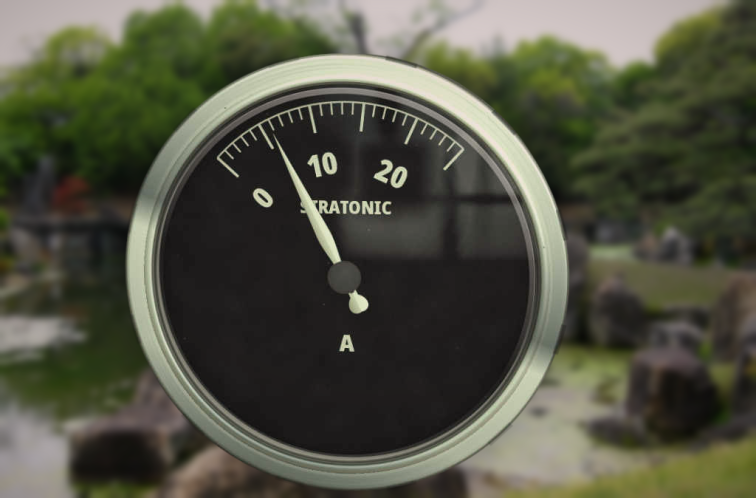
6
